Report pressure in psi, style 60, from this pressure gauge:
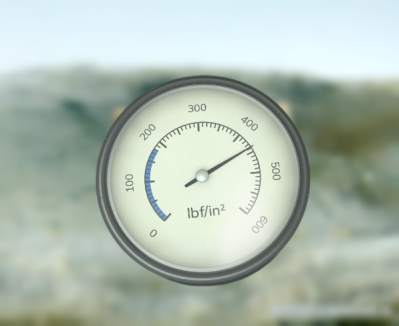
440
